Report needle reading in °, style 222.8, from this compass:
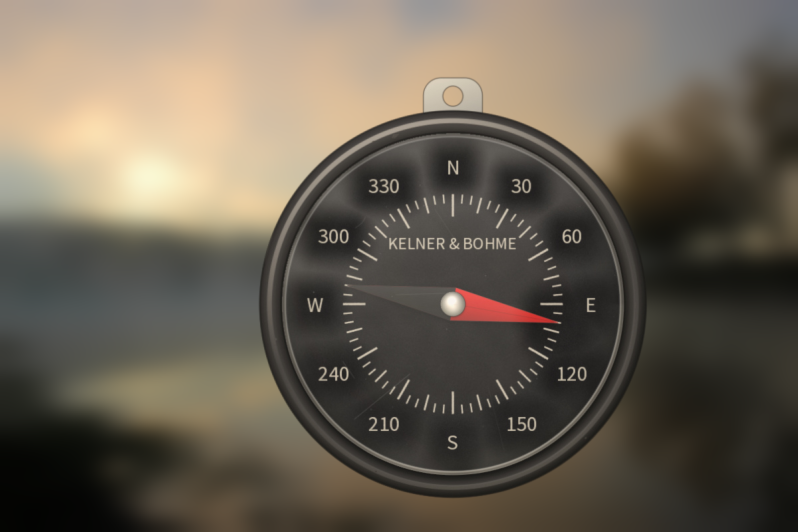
100
